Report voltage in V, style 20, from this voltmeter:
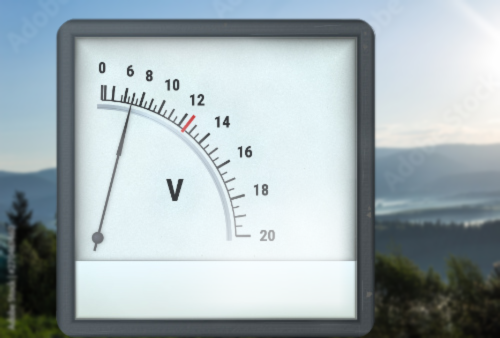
7
